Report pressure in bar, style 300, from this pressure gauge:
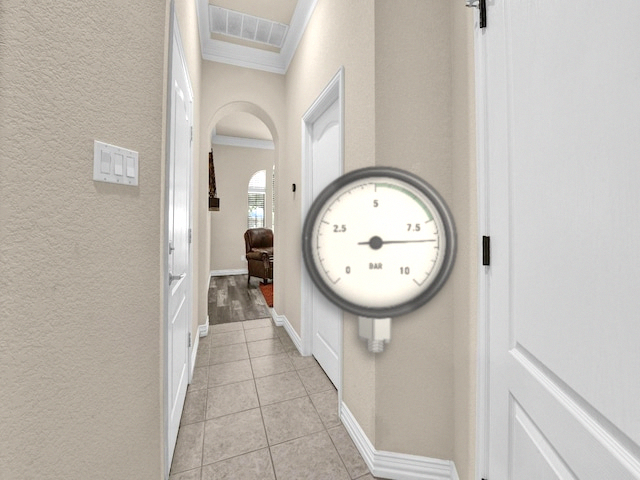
8.25
